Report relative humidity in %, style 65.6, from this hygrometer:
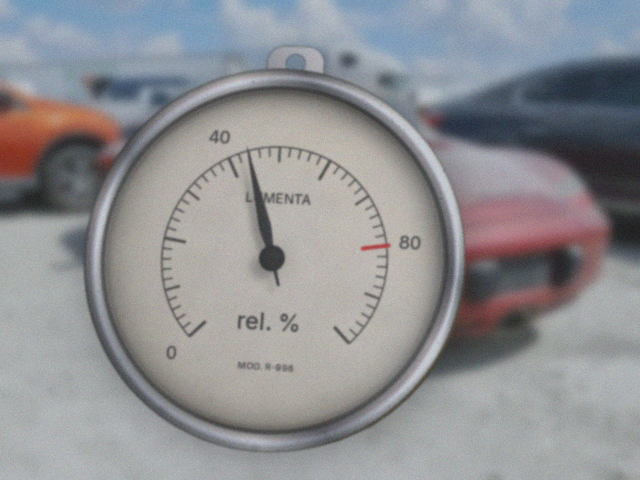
44
